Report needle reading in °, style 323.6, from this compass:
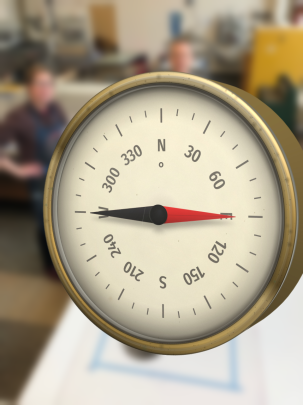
90
